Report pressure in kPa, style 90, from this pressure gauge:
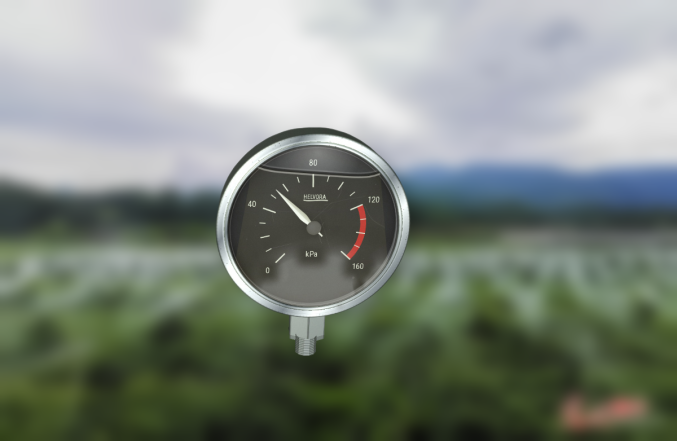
55
